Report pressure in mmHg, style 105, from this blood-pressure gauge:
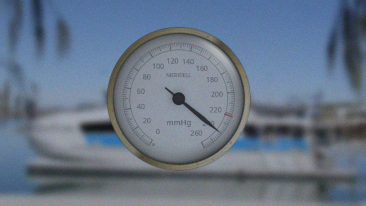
240
